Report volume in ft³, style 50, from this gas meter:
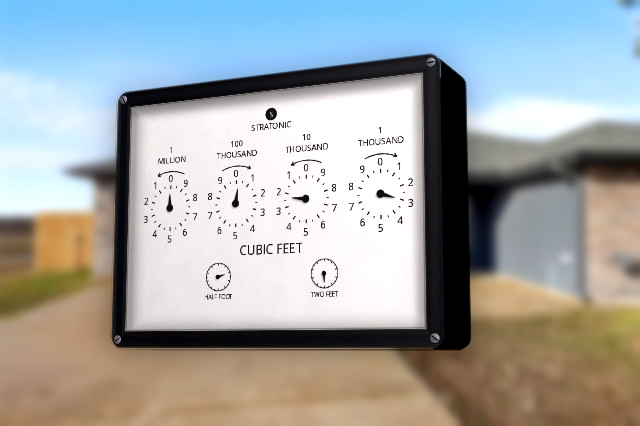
2300
